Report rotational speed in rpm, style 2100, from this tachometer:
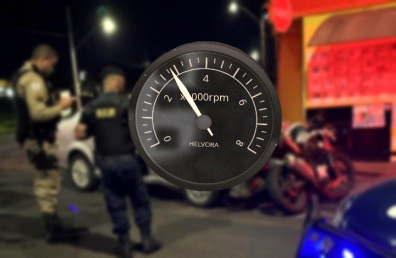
2875
